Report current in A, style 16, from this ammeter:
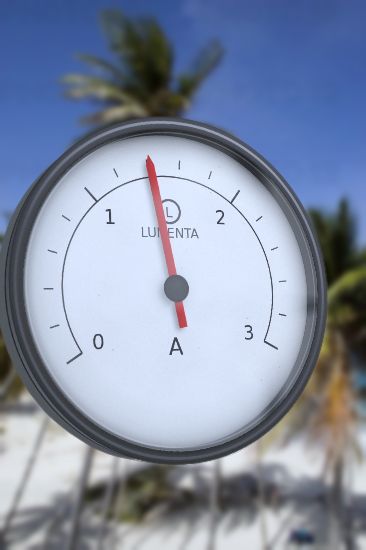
1.4
